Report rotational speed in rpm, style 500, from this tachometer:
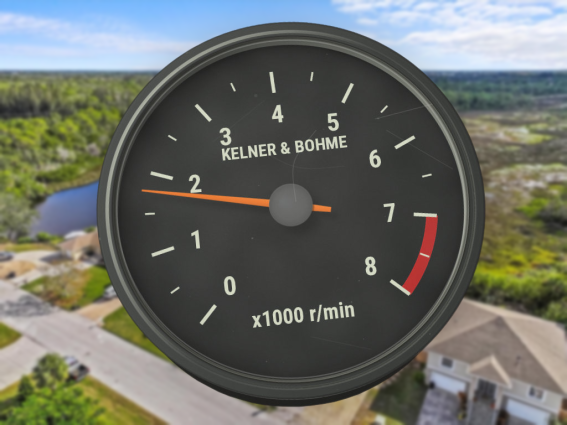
1750
